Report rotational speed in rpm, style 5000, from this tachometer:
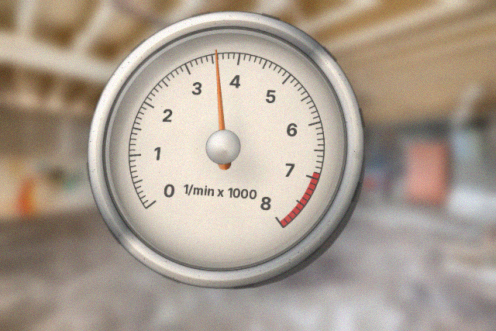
3600
